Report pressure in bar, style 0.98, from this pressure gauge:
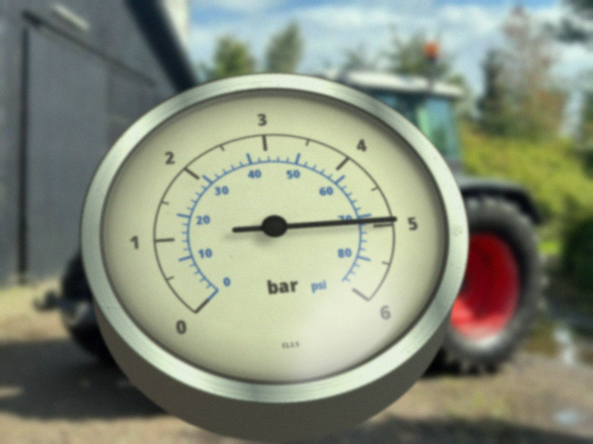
5
